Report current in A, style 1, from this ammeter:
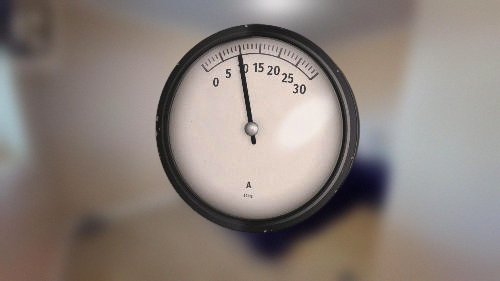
10
